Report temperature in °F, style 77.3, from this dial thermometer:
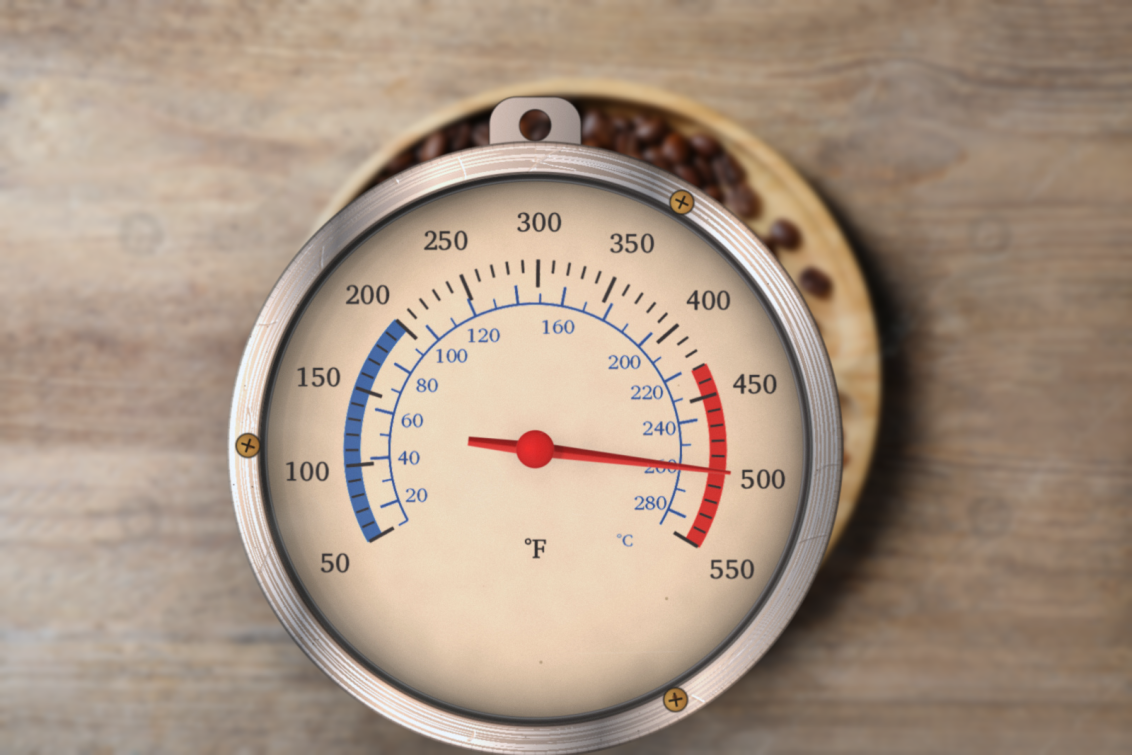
500
